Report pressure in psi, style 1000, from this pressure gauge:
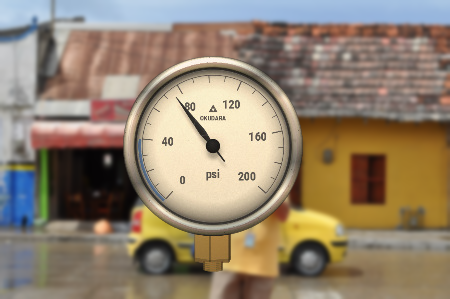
75
